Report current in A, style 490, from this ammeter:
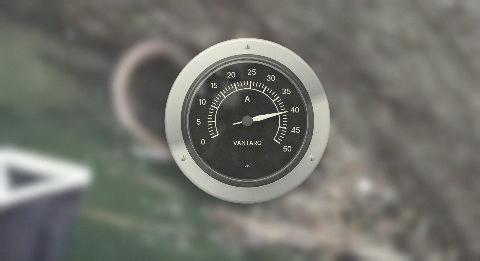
40
